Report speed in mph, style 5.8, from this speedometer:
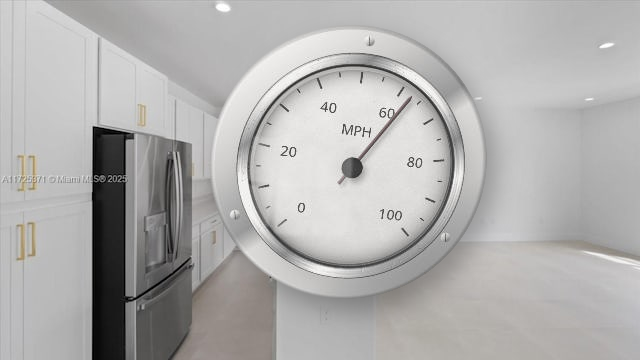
62.5
